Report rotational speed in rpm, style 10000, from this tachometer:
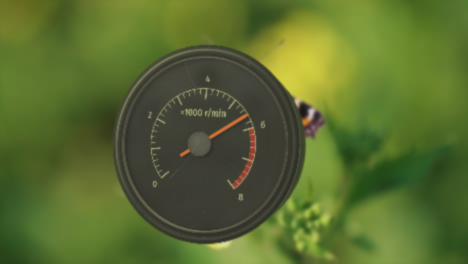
5600
